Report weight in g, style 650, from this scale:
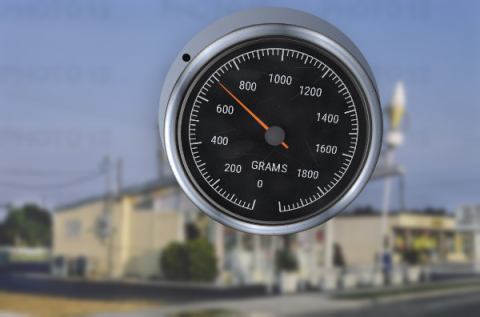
700
